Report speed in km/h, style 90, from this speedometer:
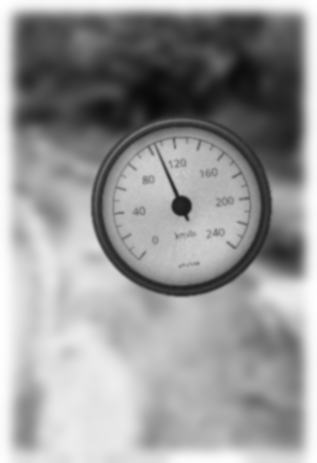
105
